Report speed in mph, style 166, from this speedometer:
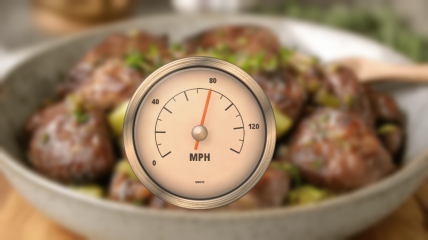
80
